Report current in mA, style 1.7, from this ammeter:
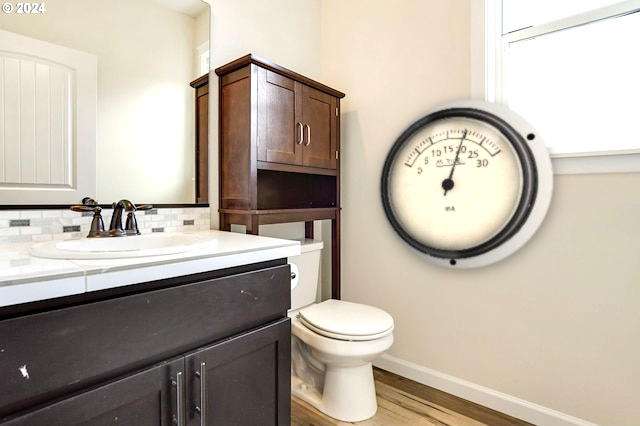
20
